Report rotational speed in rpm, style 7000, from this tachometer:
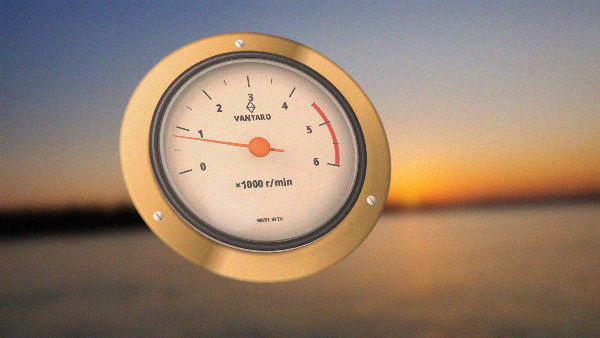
750
